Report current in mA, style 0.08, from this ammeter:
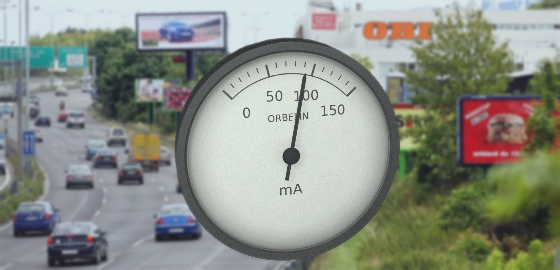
90
